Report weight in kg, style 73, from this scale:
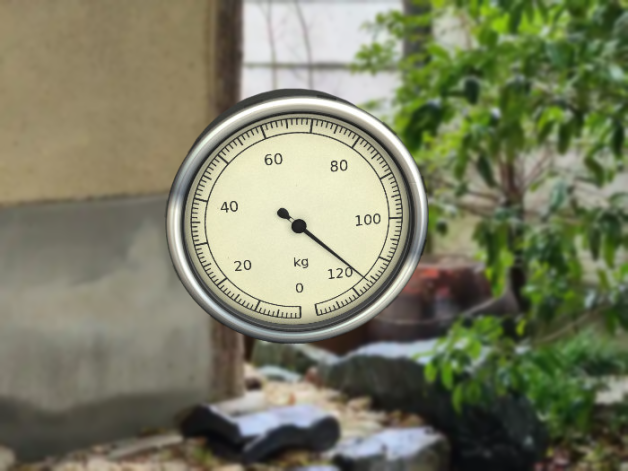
116
